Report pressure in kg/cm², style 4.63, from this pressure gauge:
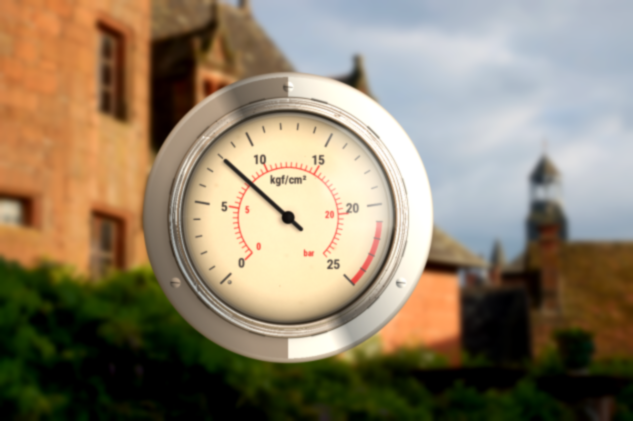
8
